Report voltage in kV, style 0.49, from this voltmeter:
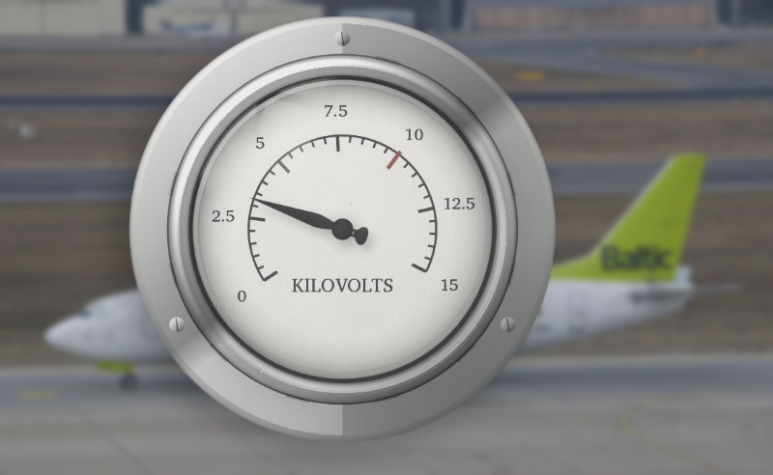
3.25
